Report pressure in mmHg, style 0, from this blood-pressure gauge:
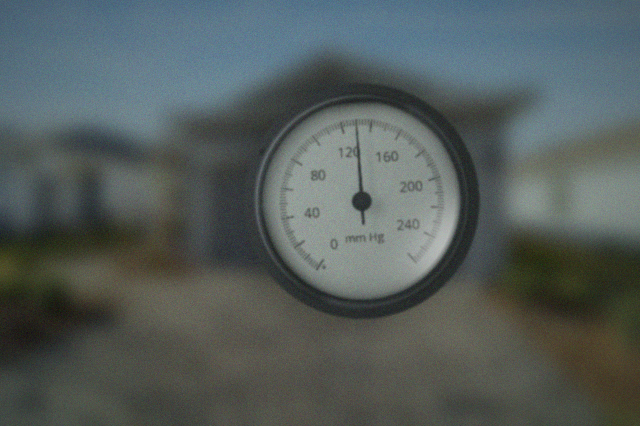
130
